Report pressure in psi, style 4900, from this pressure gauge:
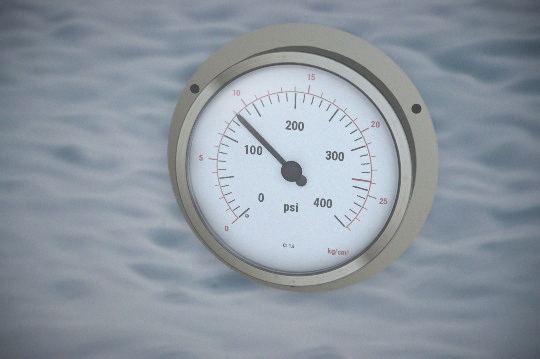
130
